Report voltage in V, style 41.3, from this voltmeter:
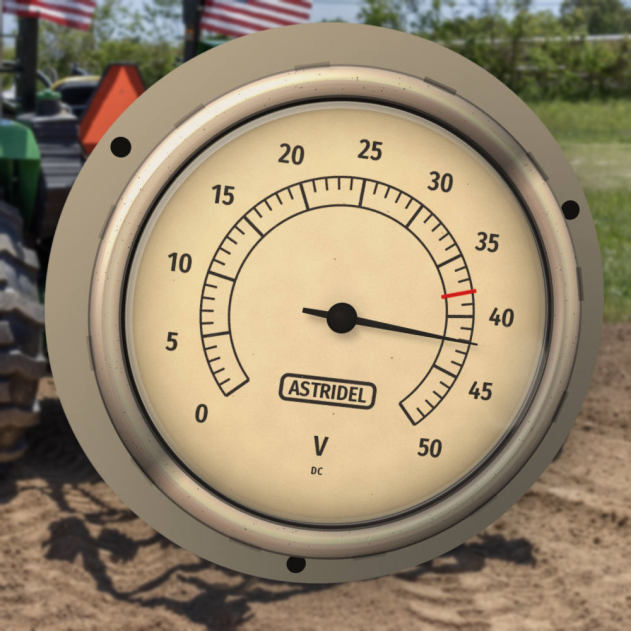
42
